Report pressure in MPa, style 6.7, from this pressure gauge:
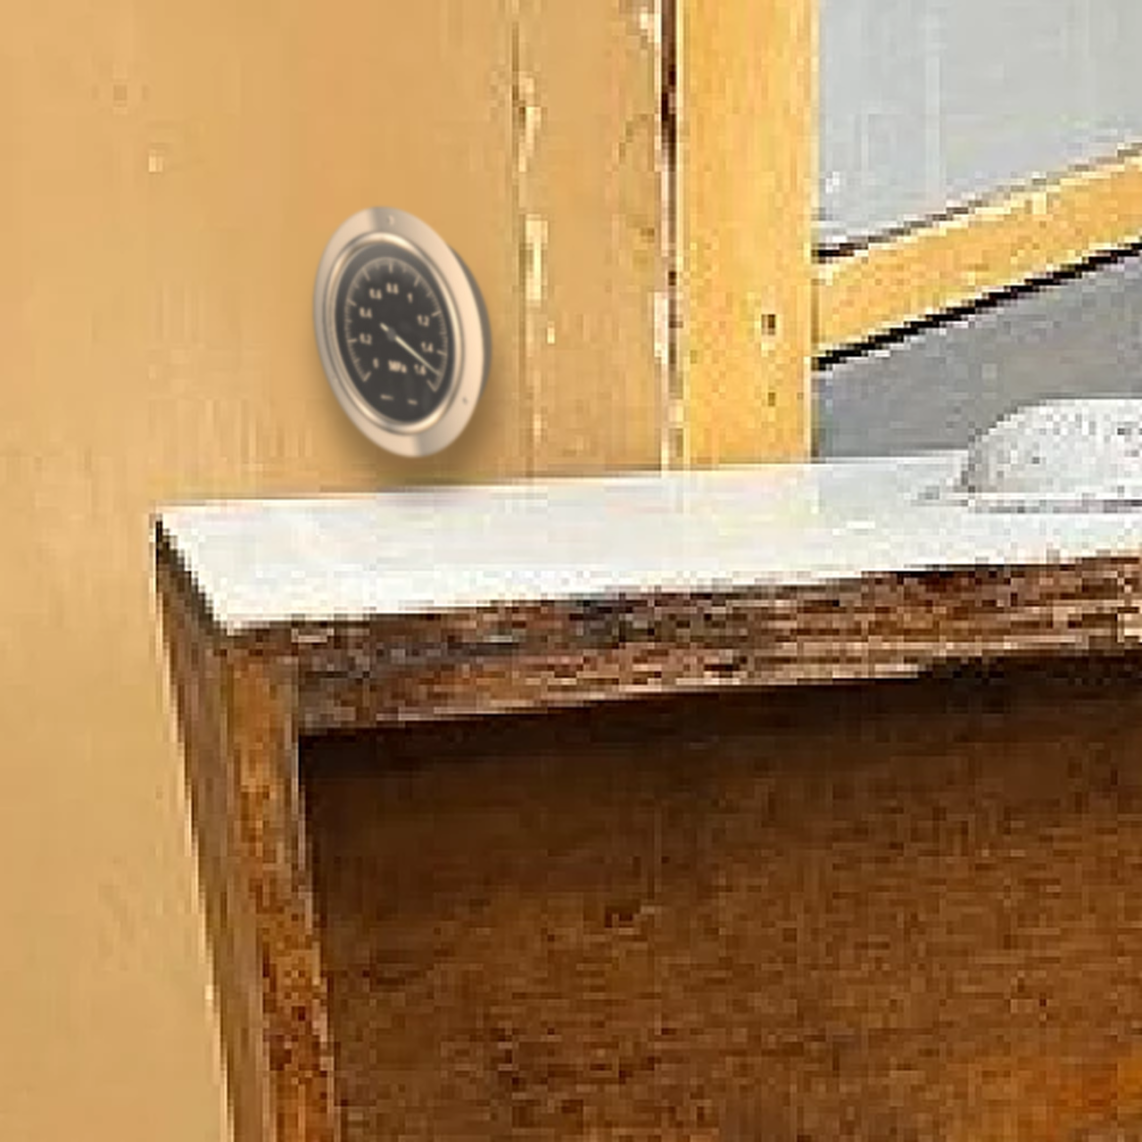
1.5
